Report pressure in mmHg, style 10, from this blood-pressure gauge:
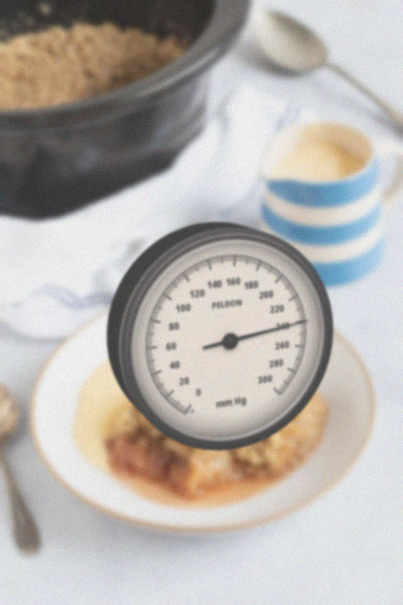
240
